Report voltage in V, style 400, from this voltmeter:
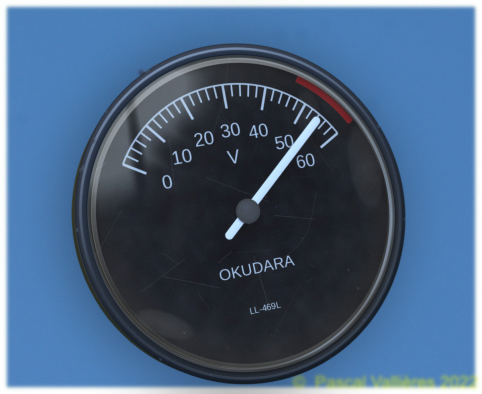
54
